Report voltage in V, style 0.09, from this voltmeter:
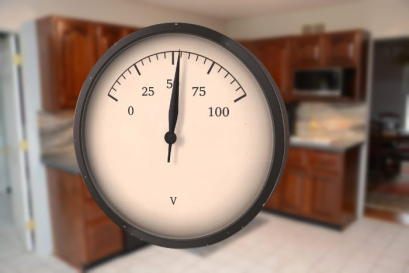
55
